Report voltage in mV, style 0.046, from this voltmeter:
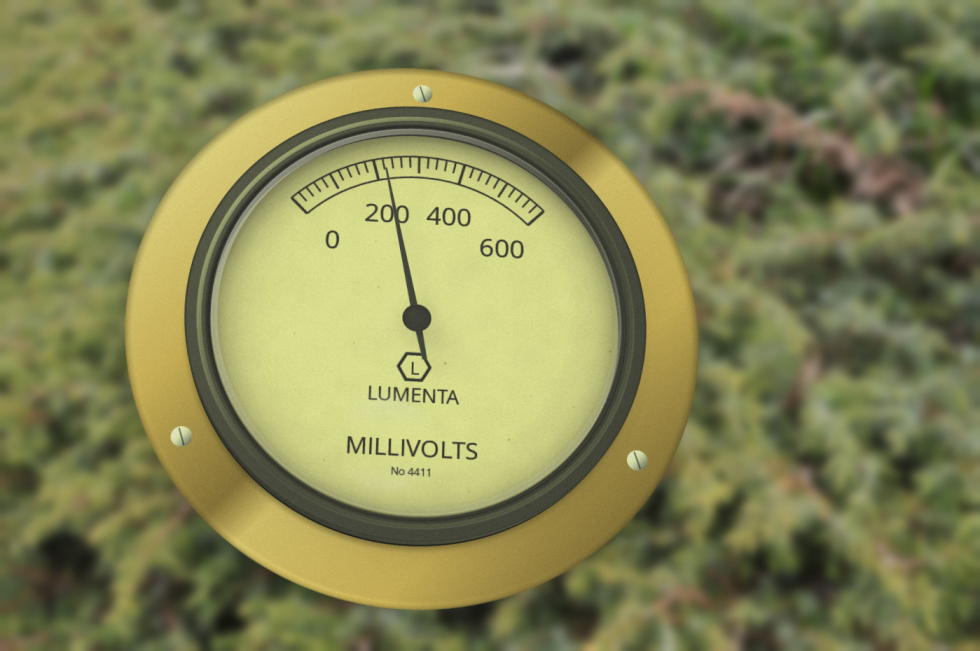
220
